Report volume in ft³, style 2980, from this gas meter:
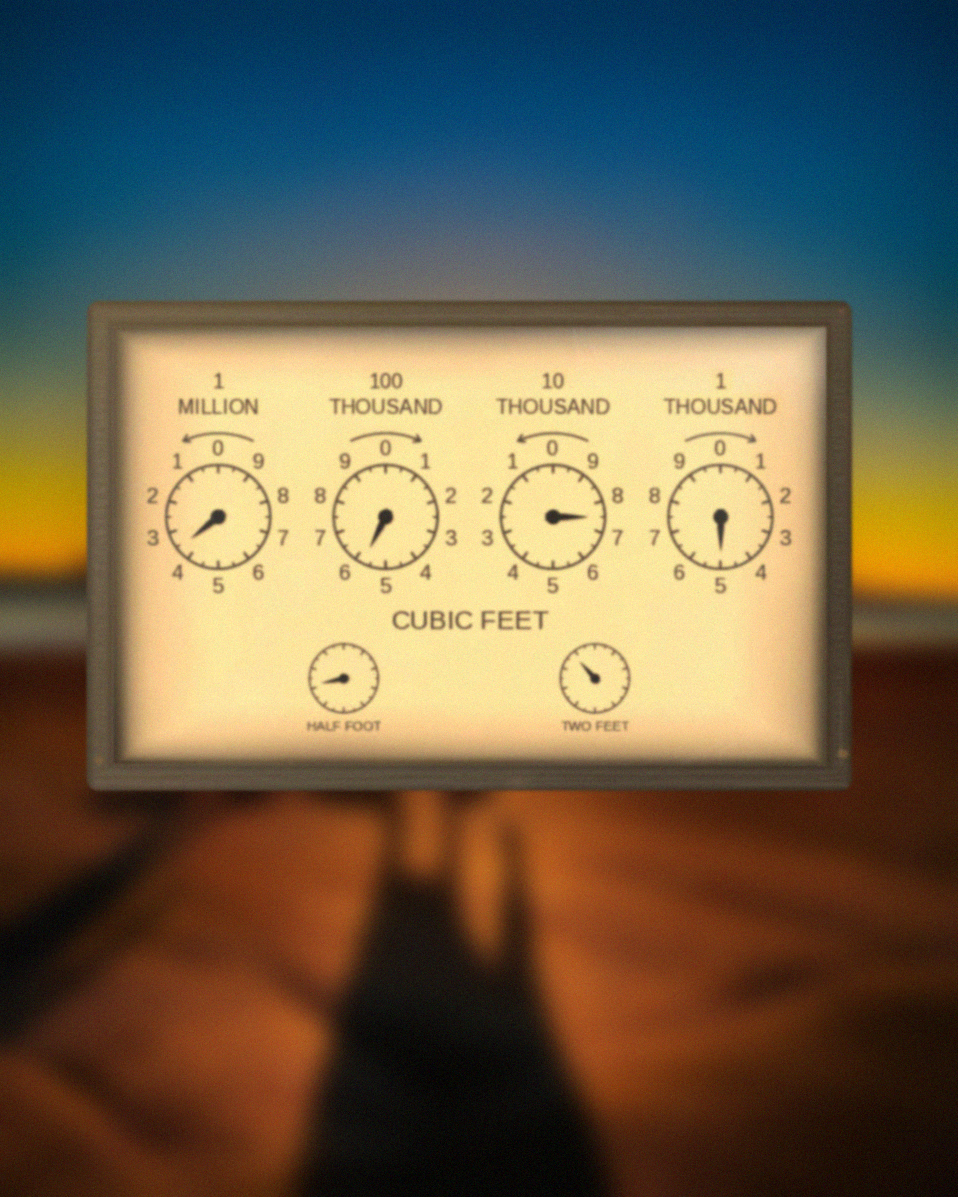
357500
